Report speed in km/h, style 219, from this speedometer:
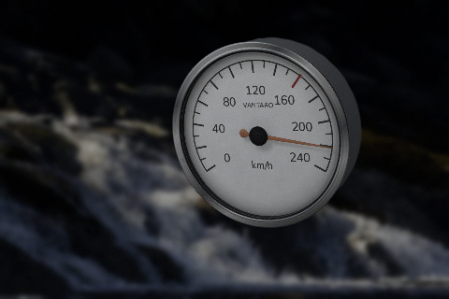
220
